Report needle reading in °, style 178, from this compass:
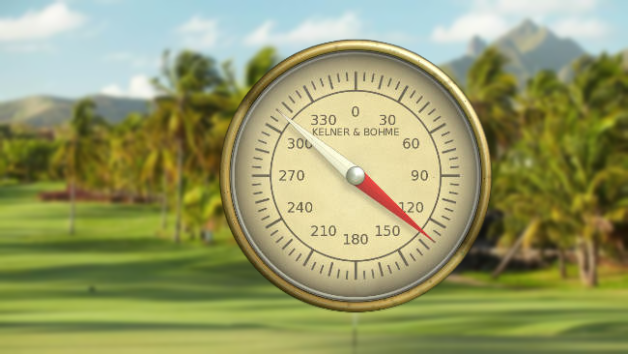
130
